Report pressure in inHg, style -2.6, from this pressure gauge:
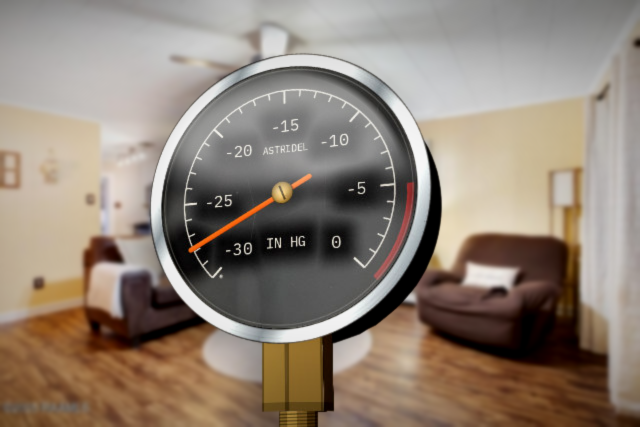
-28
